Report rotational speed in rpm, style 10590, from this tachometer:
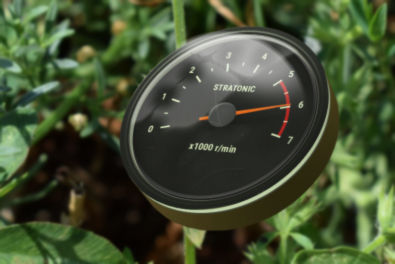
6000
